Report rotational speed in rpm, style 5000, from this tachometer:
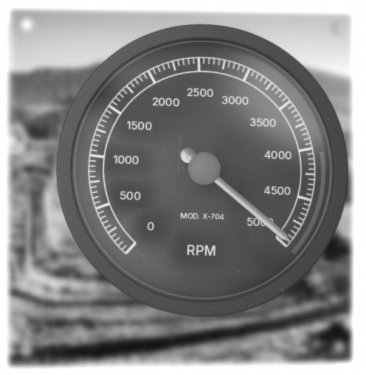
4950
